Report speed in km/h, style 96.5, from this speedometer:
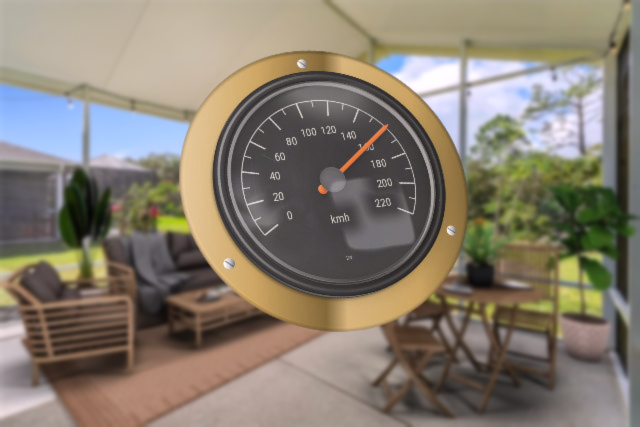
160
